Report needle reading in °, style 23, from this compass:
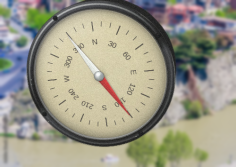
150
